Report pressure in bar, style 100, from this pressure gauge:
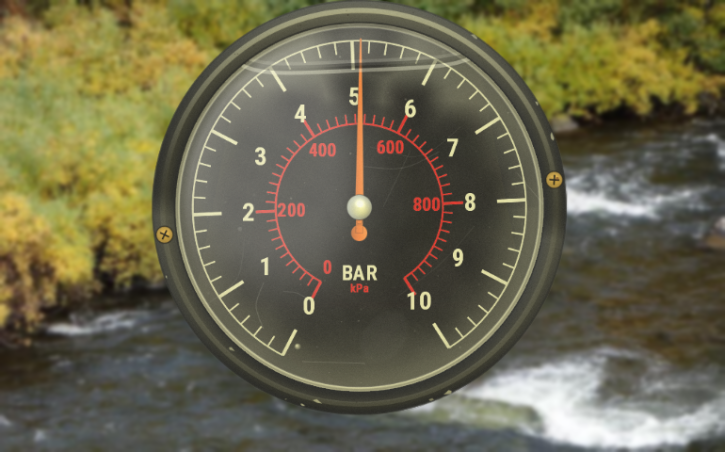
5.1
